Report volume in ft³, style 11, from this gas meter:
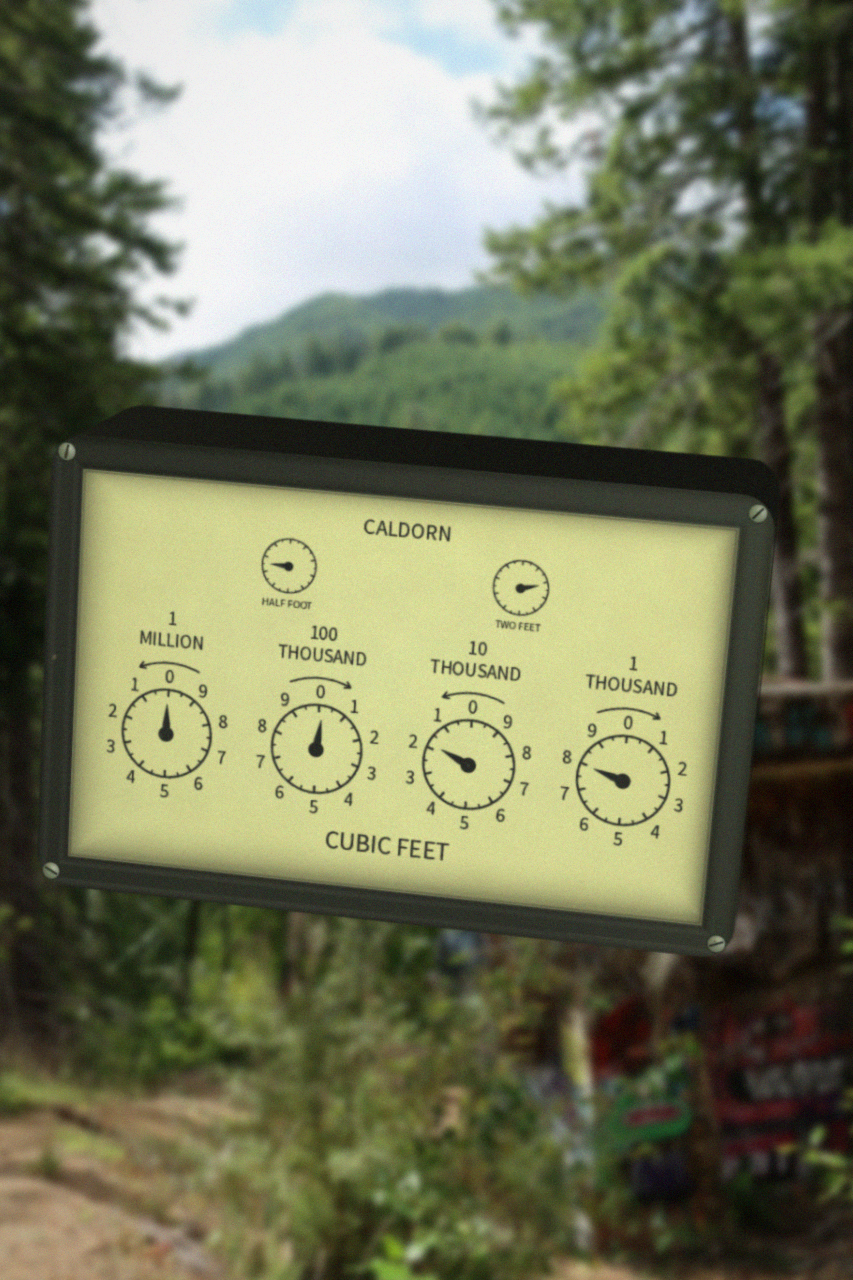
1800
